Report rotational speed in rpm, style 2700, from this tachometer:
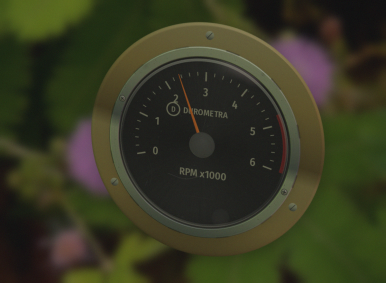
2400
